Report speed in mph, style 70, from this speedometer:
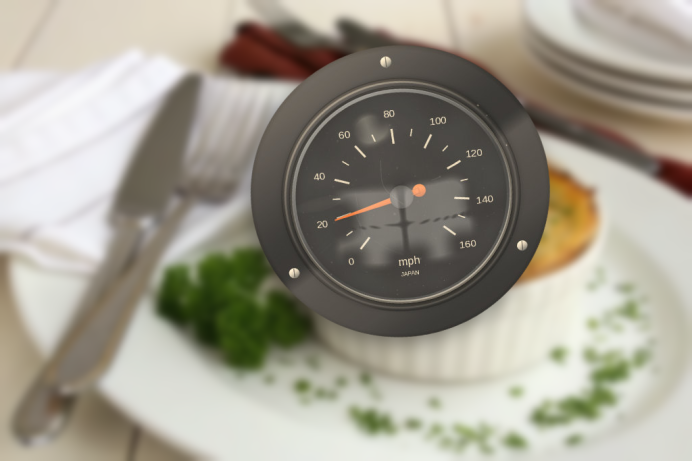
20
